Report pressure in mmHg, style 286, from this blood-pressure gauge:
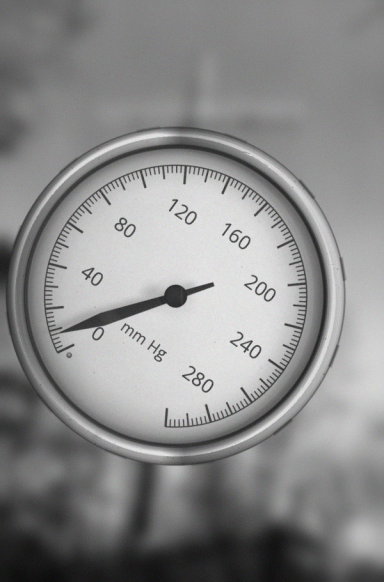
8
